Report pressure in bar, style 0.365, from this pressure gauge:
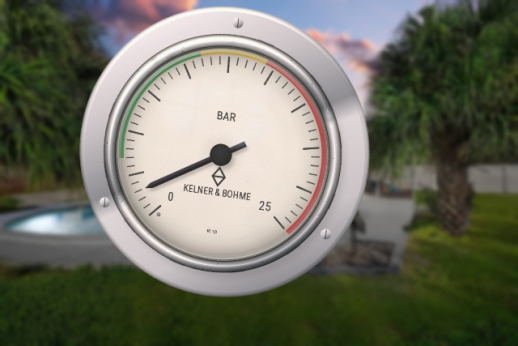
1.5
